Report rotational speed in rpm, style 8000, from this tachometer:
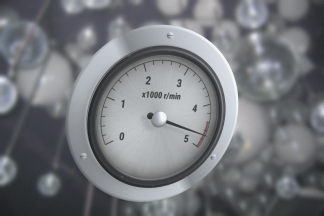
4700
